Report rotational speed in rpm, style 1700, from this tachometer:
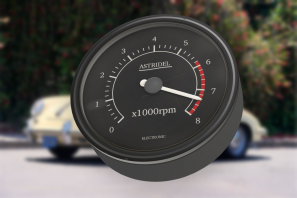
7400
